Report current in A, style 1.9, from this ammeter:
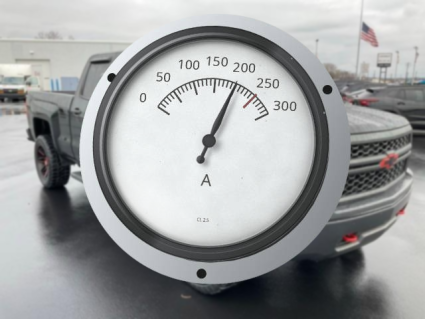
200
